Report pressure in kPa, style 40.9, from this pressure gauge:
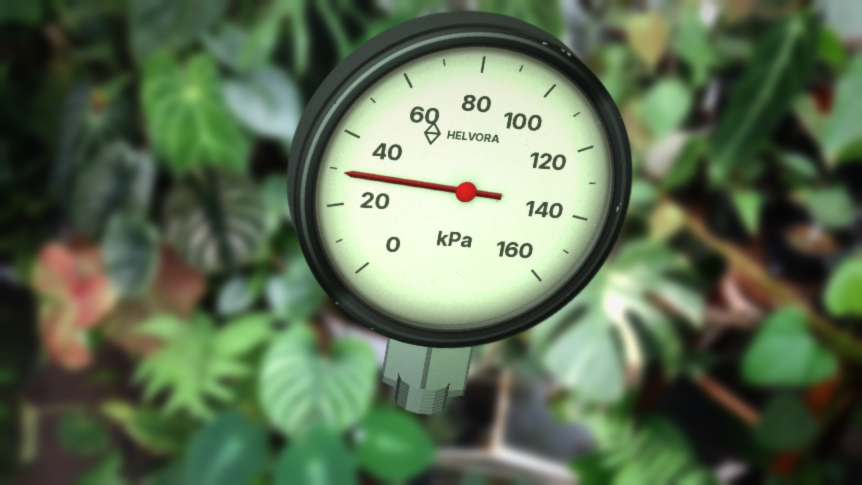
30
